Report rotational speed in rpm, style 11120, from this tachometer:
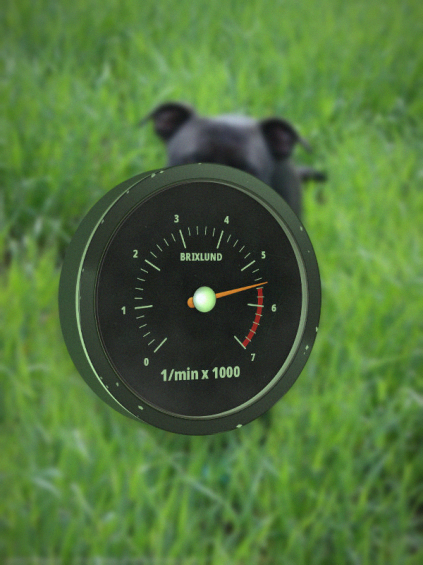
5500
